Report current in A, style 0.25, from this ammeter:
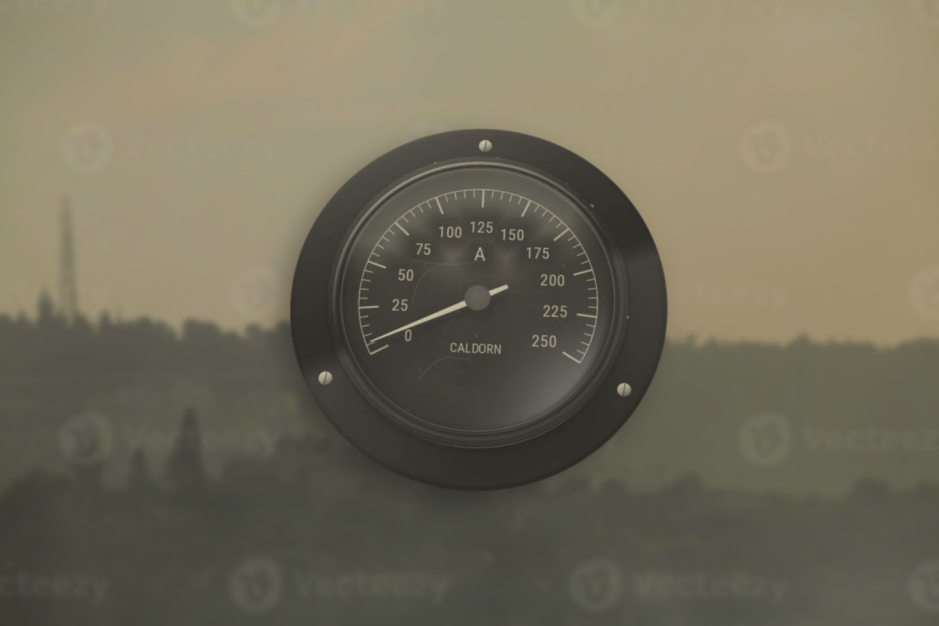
5
